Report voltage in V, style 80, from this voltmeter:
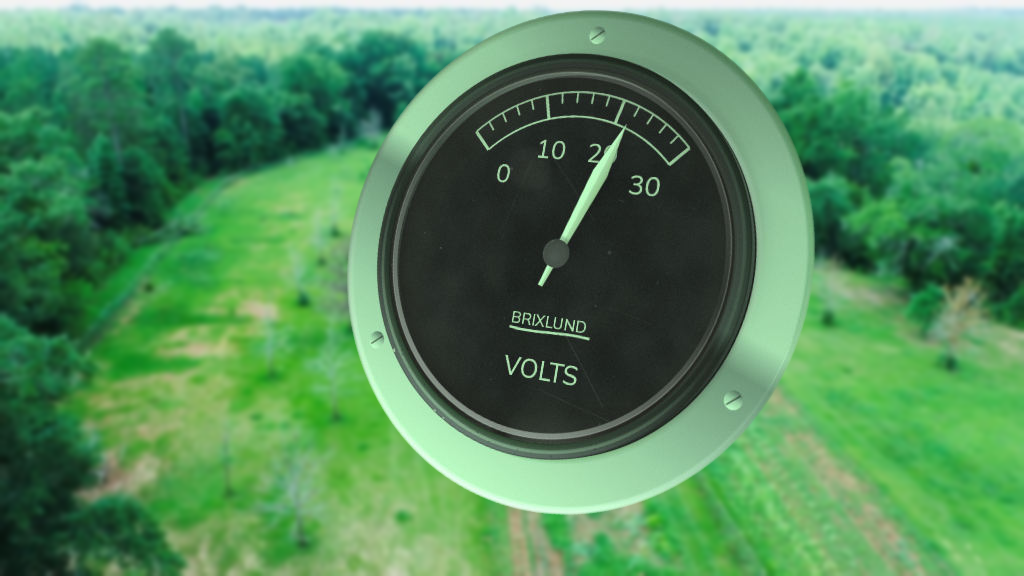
22
